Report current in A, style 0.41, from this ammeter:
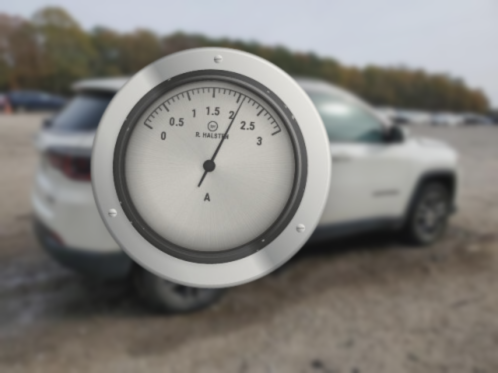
2.1
